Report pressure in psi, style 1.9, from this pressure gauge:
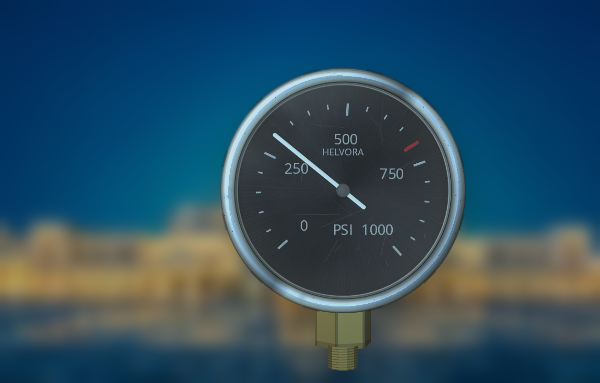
300
